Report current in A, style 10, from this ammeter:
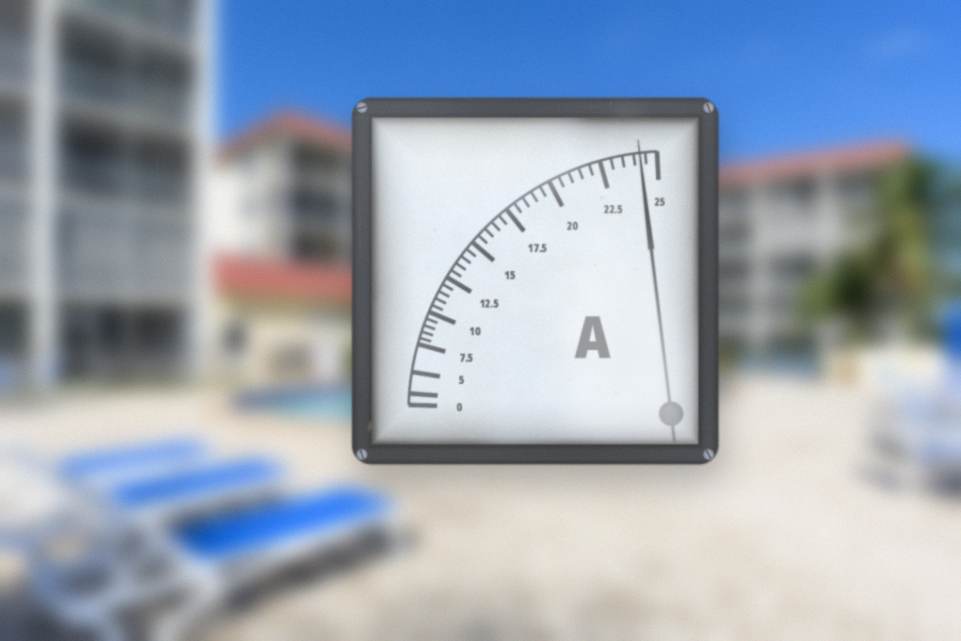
24.25
